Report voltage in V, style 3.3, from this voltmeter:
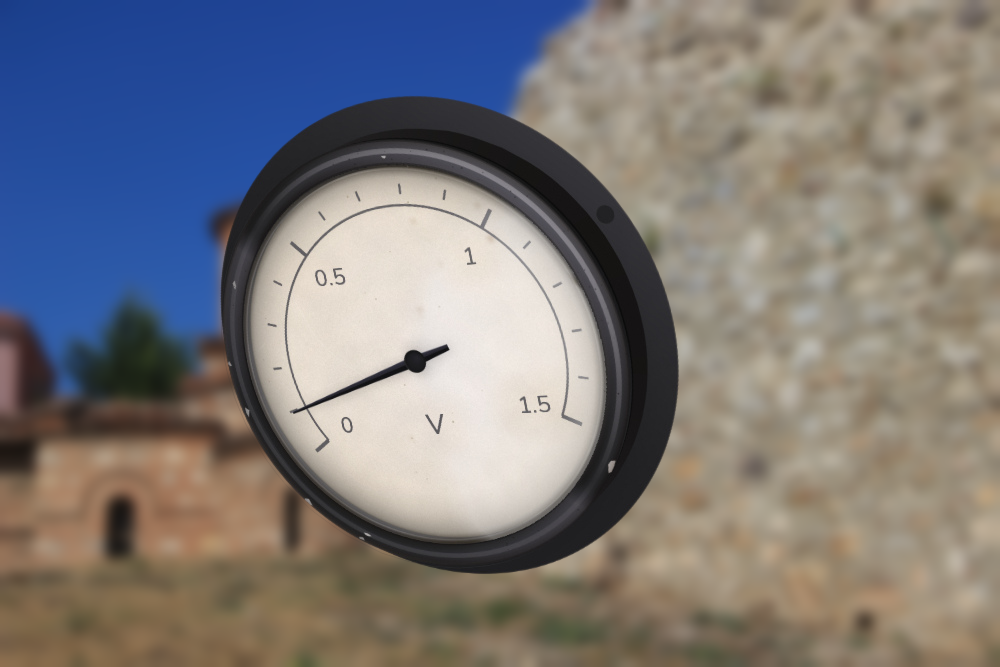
0.1
